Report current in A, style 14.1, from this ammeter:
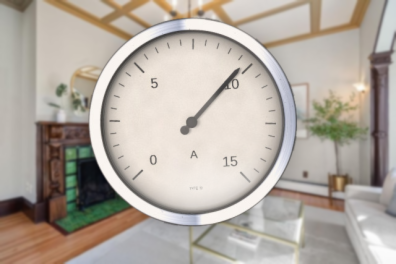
9.75
